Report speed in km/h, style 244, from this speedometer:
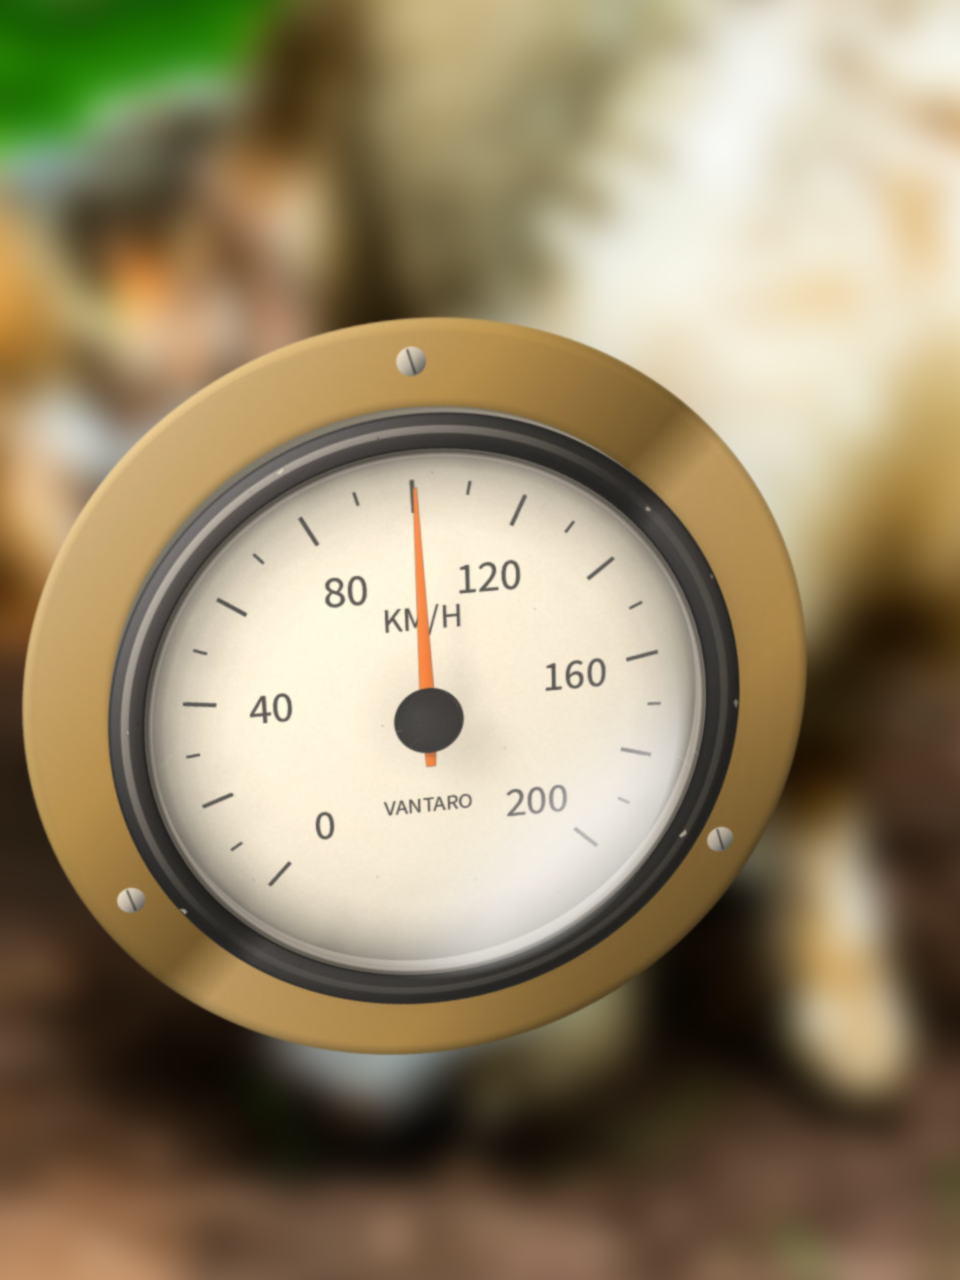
100
